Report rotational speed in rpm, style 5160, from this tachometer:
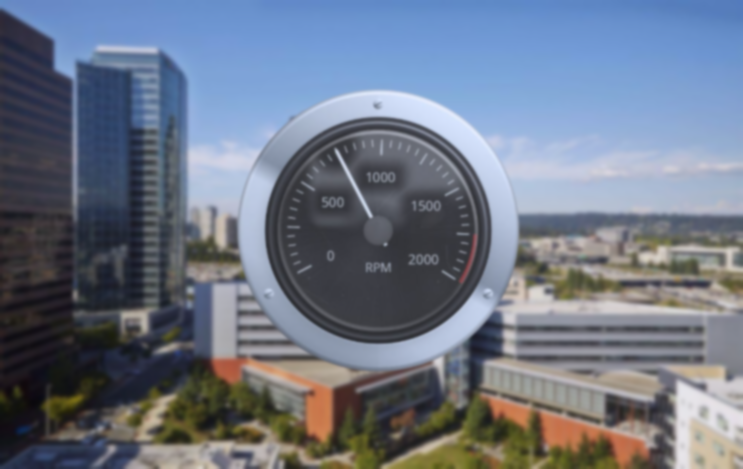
750
